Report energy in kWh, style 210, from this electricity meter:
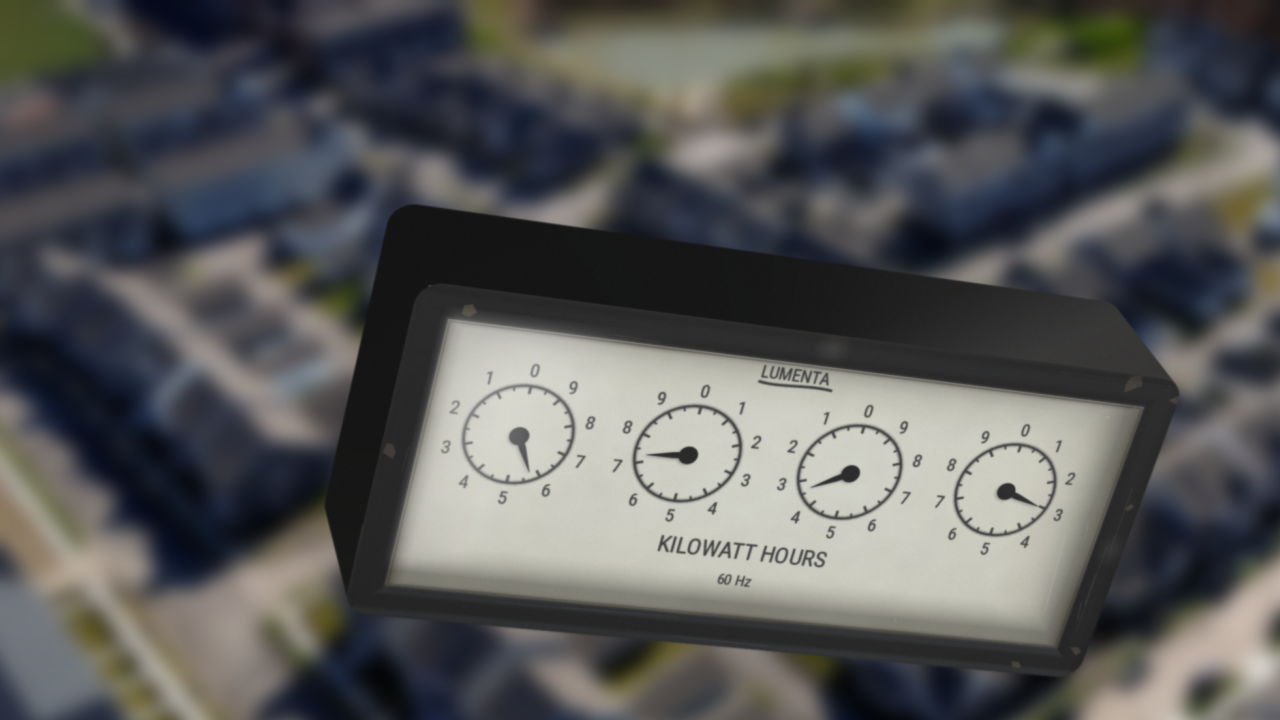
5733
